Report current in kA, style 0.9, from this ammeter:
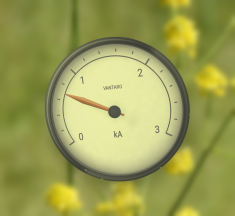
0.7
